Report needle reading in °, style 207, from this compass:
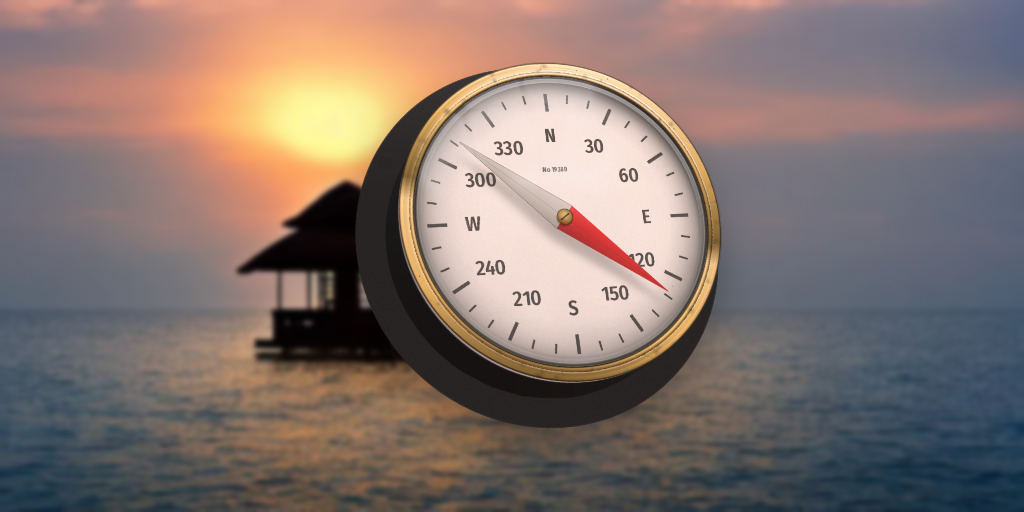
130
